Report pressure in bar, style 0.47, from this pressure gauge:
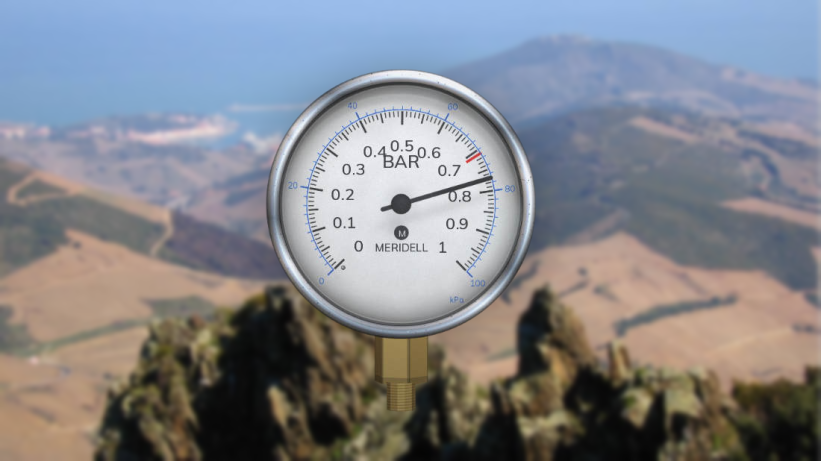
0.77
